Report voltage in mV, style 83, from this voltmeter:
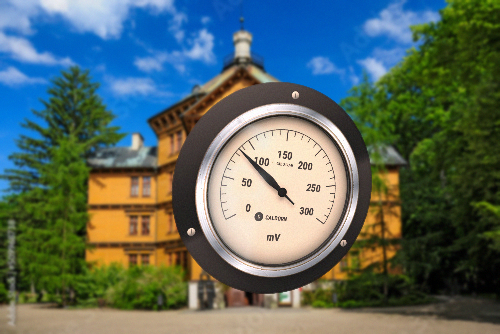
85
